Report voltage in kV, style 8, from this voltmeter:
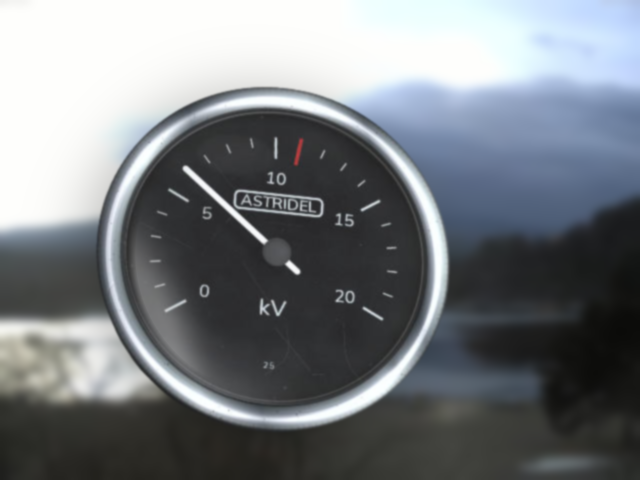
6
